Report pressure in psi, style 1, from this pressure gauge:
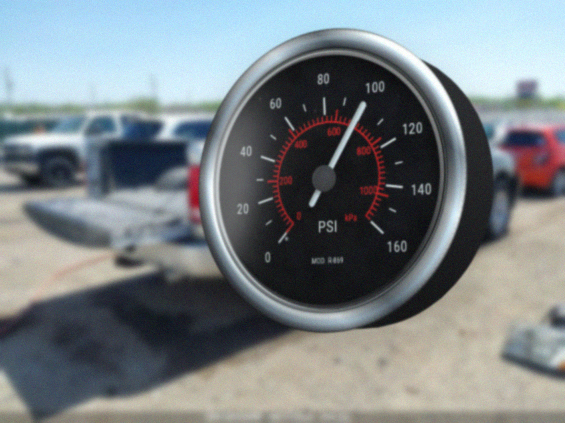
100
